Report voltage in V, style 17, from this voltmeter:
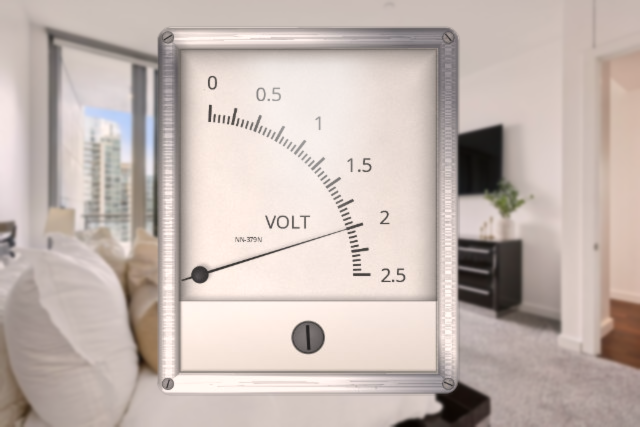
2
